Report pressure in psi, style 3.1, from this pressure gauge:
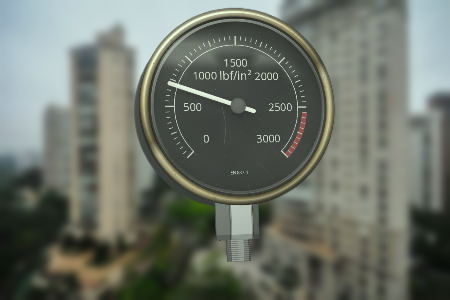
700
